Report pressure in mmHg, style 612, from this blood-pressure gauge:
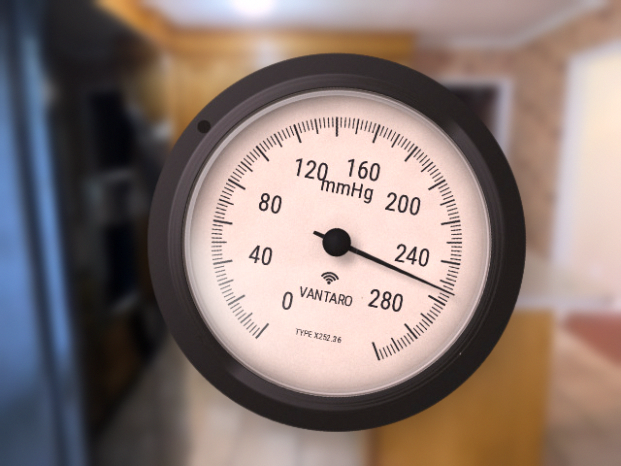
254
